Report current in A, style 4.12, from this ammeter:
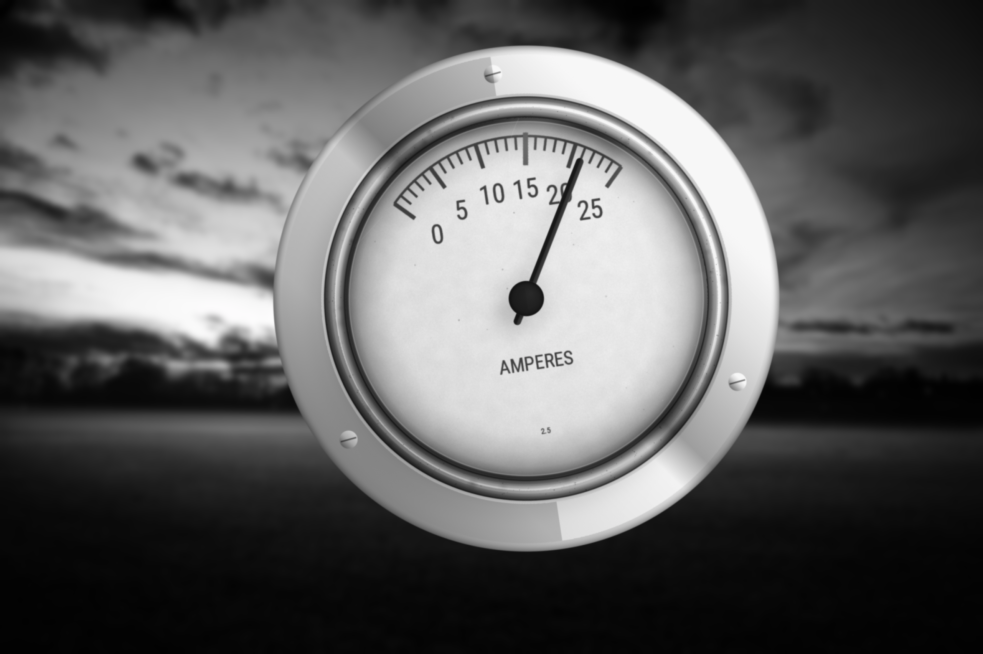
21
